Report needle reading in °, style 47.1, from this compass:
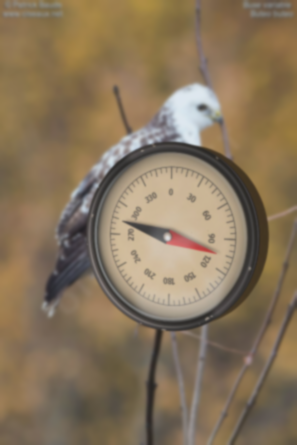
105
